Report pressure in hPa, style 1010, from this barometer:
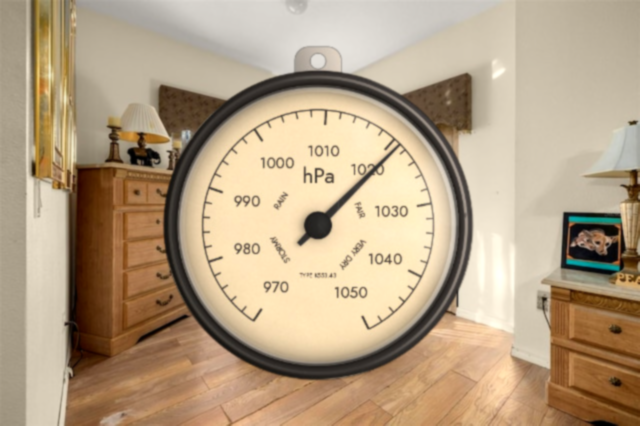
1021
